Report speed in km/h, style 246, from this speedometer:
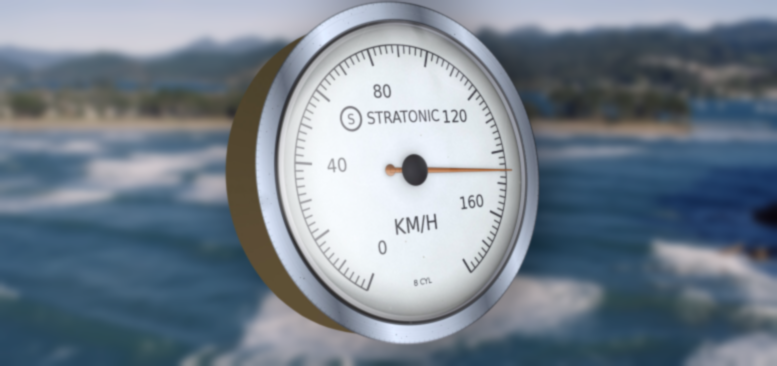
146
